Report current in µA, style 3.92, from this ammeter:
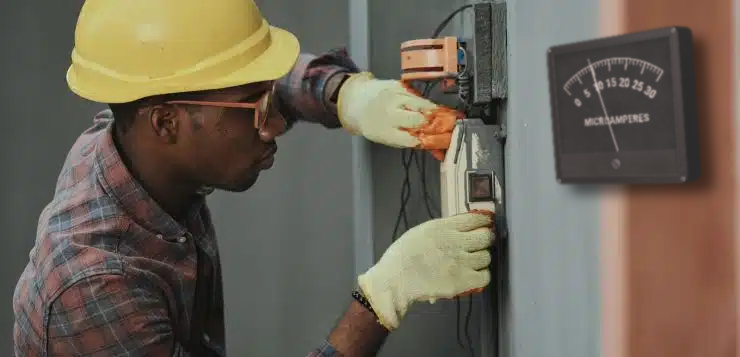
10
